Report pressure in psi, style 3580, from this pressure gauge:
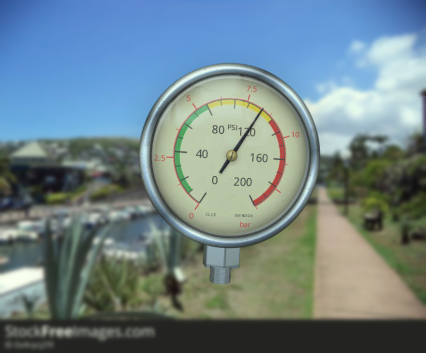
120
